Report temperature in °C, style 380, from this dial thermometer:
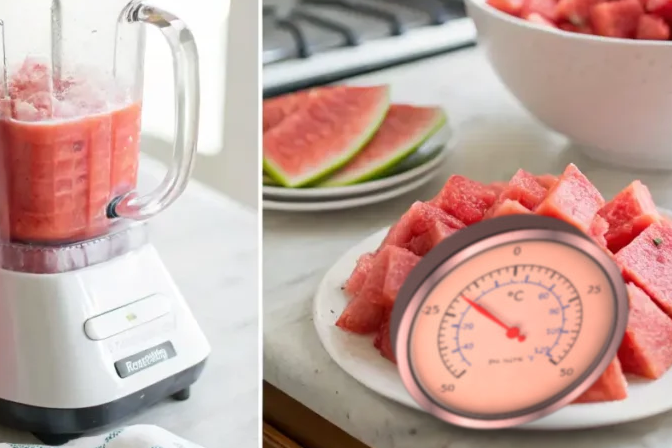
-17.5
